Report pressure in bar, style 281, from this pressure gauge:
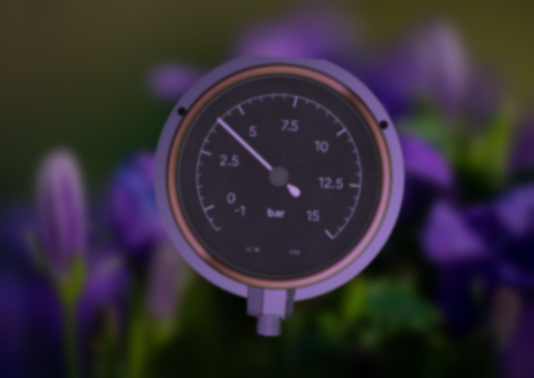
4
